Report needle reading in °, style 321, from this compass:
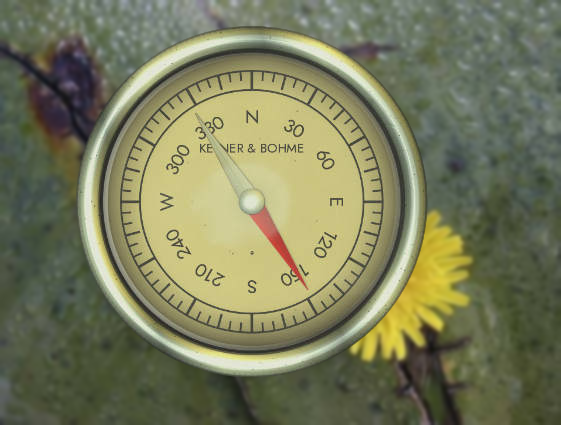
147.5
